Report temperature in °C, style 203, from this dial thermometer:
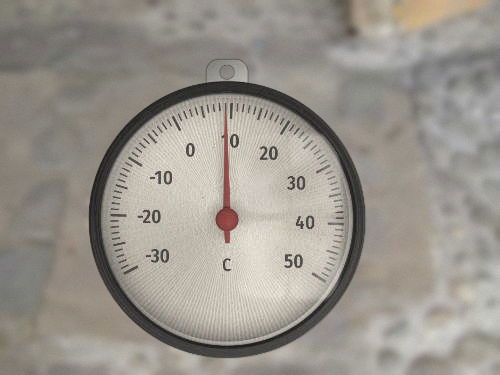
9
